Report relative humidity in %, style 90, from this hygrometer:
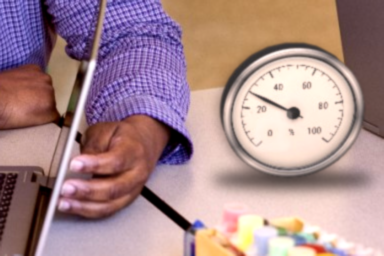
28
